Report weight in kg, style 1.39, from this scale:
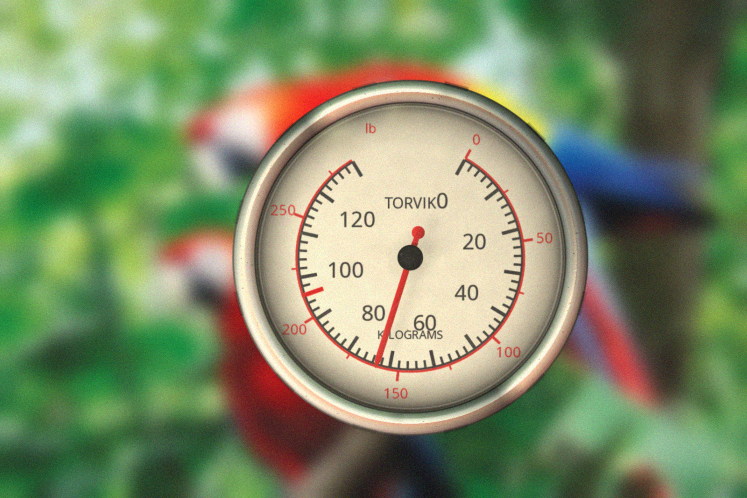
73
